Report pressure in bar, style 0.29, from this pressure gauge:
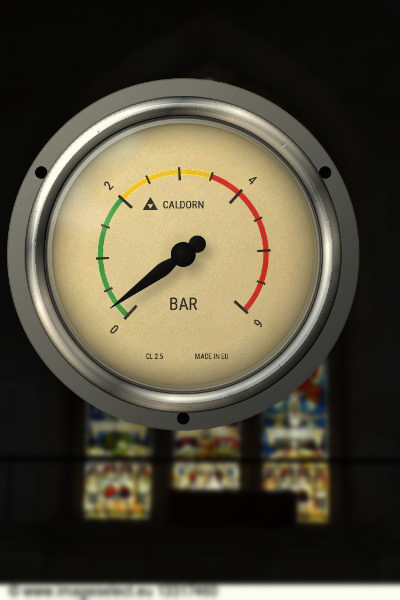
0.25
